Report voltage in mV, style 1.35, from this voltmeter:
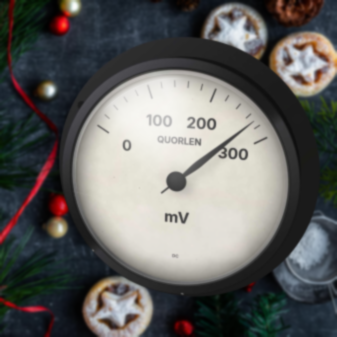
270
